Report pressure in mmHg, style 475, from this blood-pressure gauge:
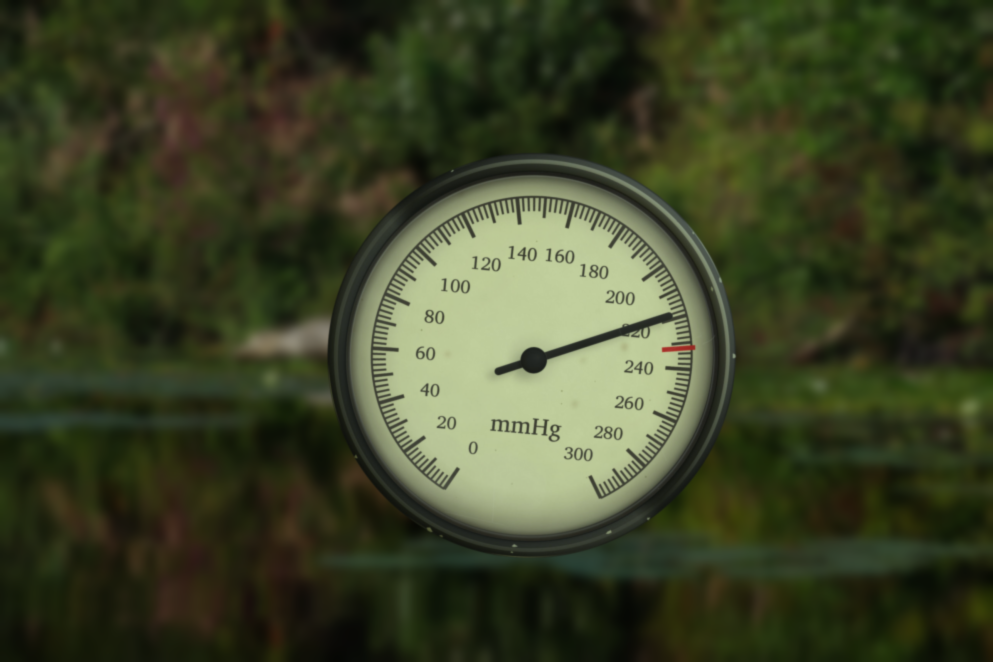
218
